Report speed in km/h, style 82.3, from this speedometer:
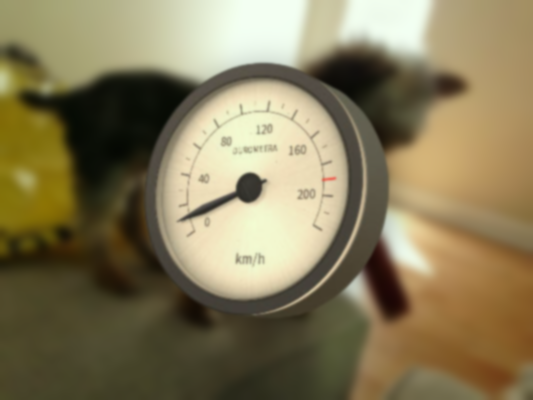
10
